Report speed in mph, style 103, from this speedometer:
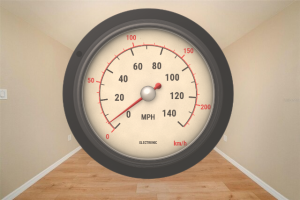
5
